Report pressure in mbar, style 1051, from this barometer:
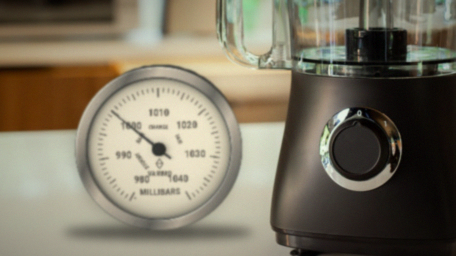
1000
